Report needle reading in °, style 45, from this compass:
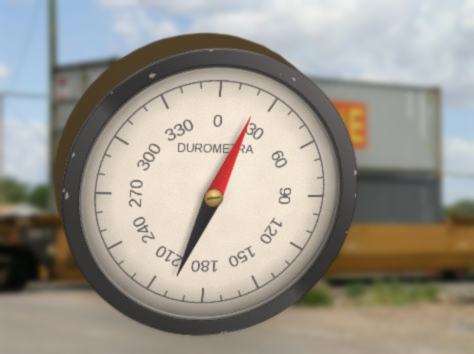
20
